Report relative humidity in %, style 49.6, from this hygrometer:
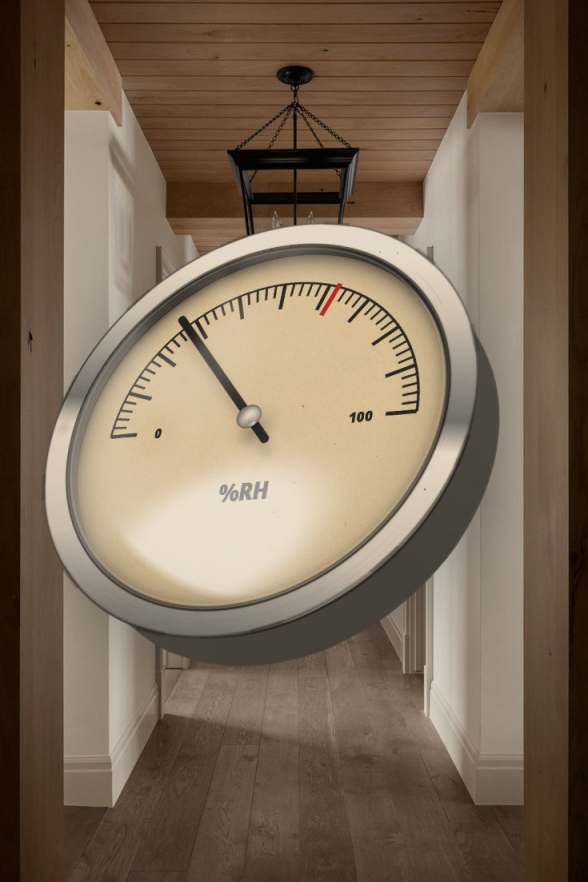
28
